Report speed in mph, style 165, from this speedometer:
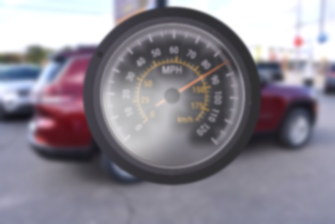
85
